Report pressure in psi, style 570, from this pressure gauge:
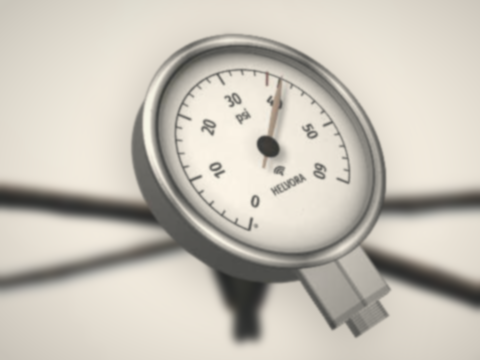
40
